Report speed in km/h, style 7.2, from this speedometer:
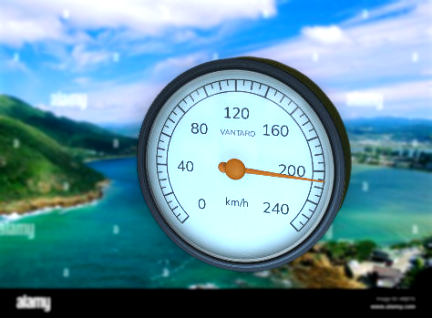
205
